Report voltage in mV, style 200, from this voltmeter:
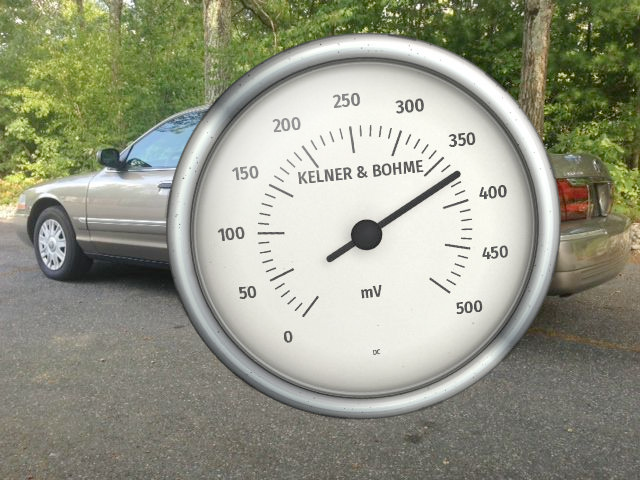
370
